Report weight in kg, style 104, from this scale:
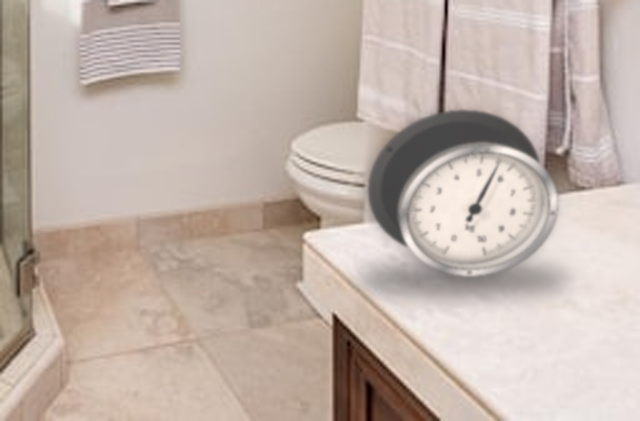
5.5
